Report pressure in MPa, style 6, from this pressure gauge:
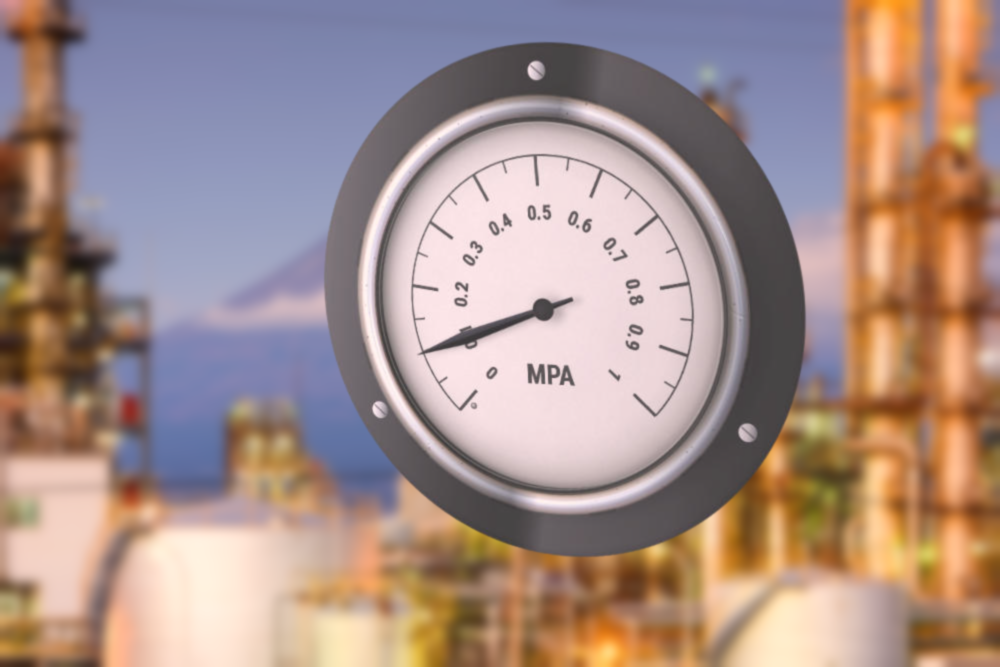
0.1
